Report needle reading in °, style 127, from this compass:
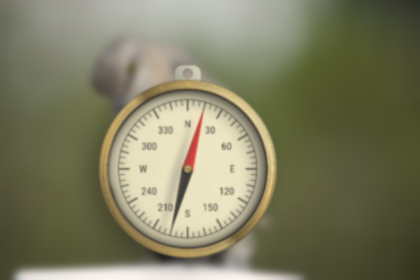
15
